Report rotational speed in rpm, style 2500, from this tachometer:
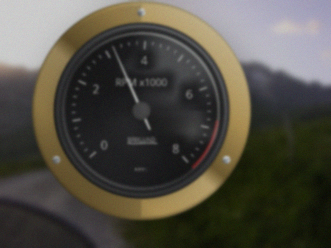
3200
